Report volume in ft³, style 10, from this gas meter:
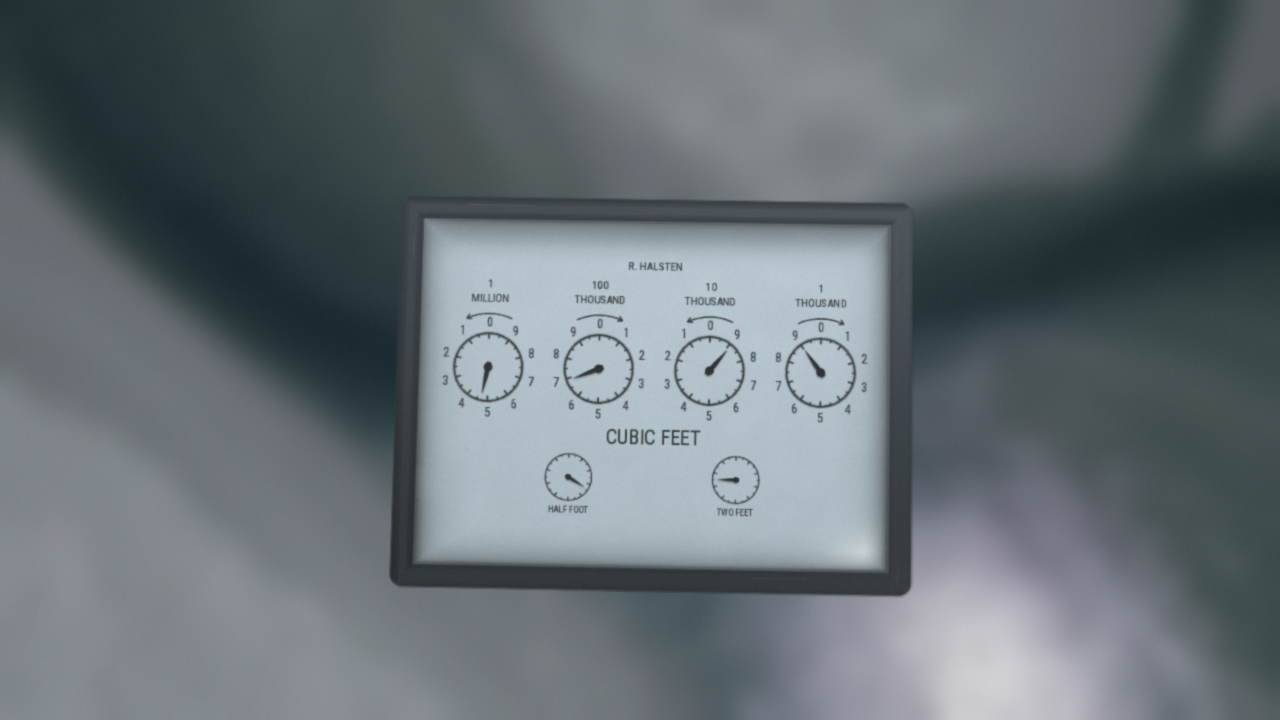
468900
